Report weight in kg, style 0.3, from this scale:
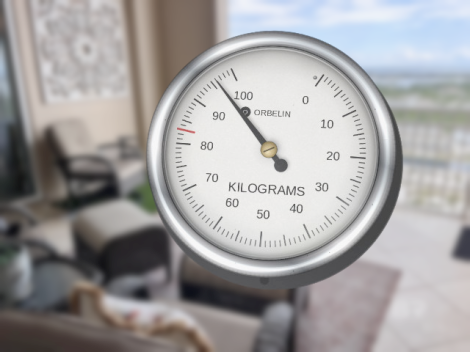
96
